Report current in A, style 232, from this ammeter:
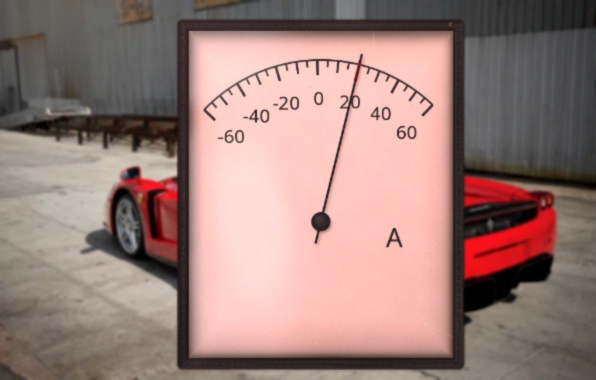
20
